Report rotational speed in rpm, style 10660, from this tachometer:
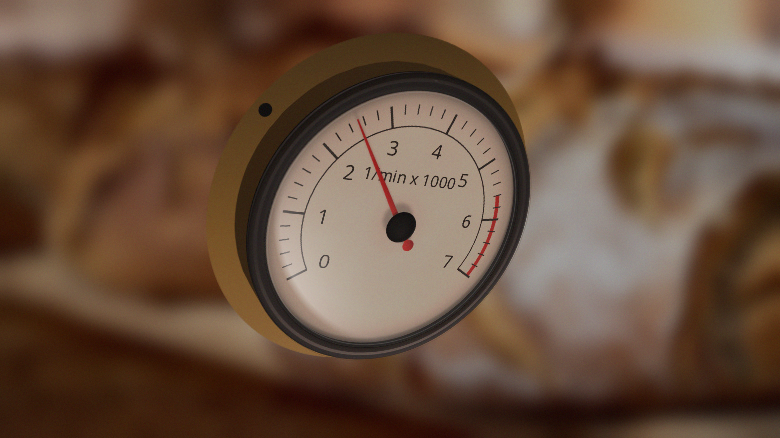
2500
